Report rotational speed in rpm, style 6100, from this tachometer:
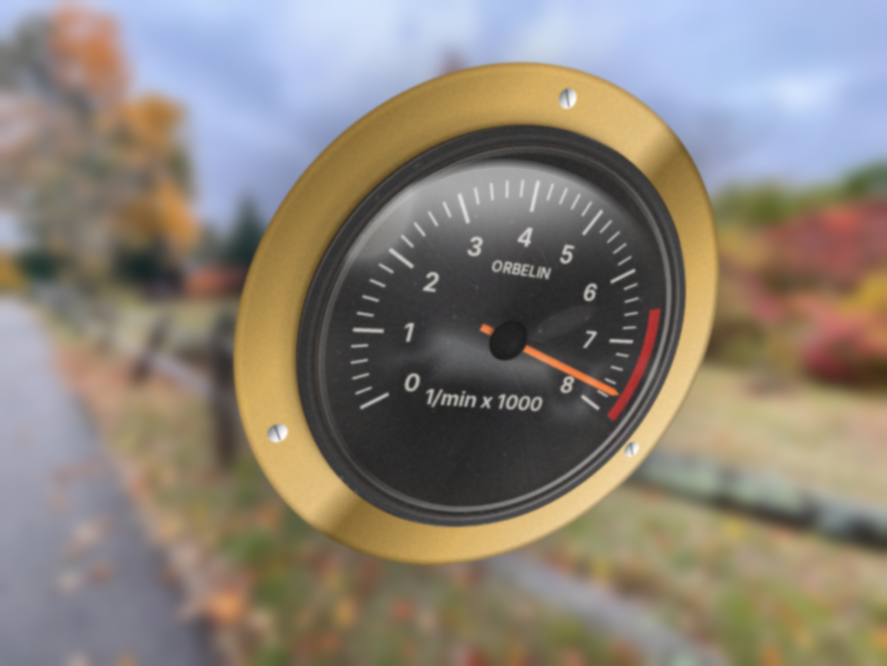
7700
